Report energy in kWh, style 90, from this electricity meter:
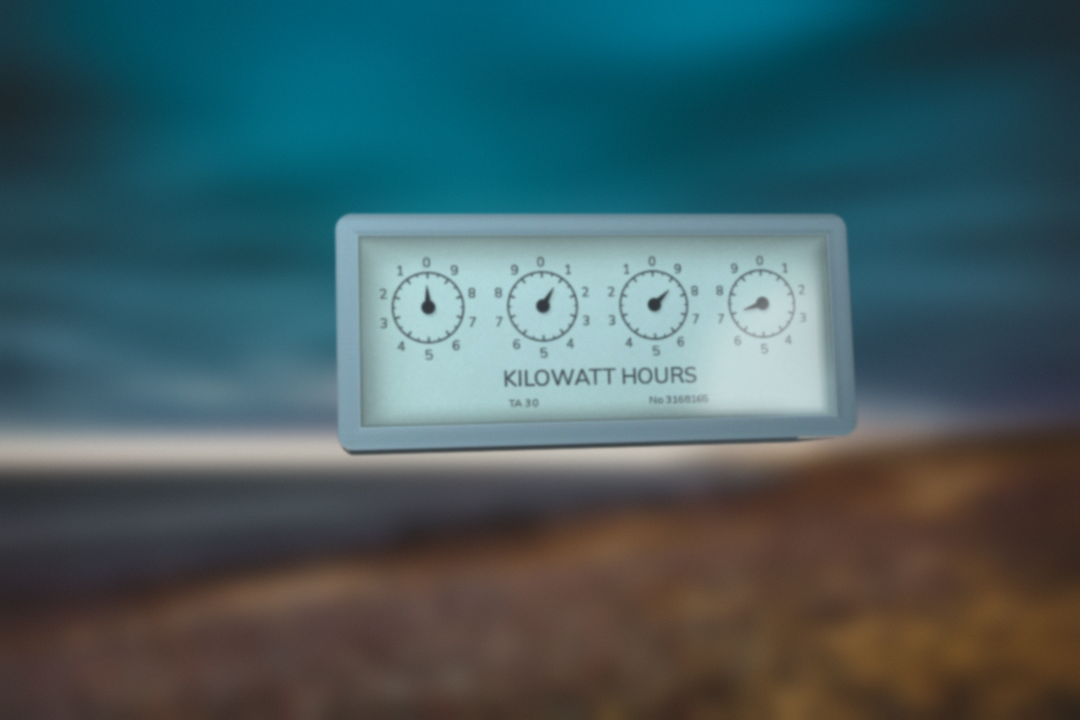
87
